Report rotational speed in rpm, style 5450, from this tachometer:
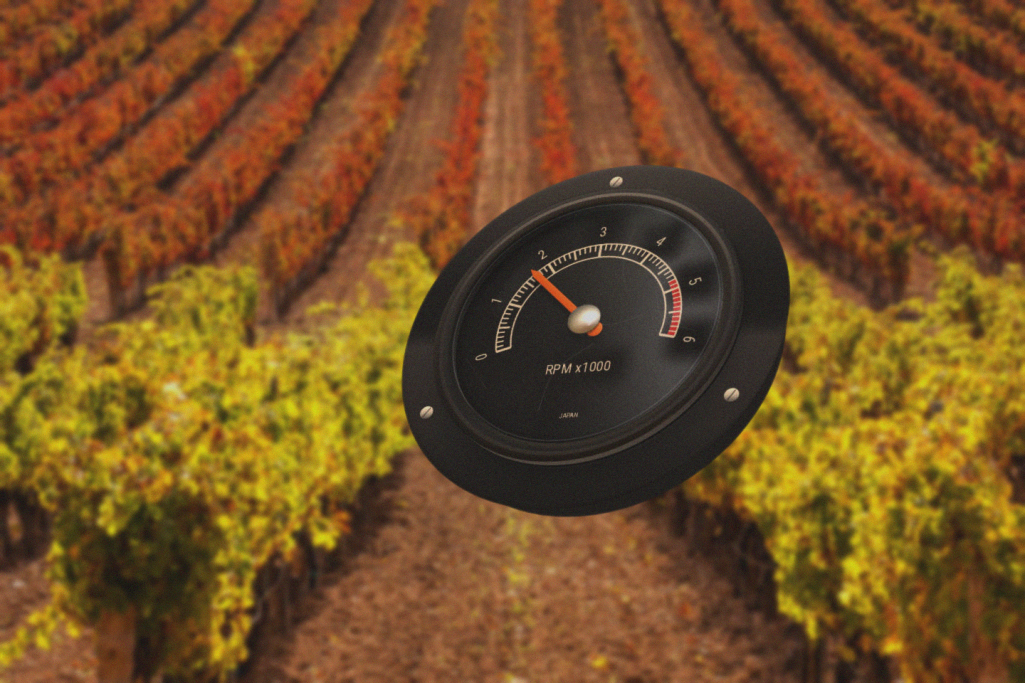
1700
